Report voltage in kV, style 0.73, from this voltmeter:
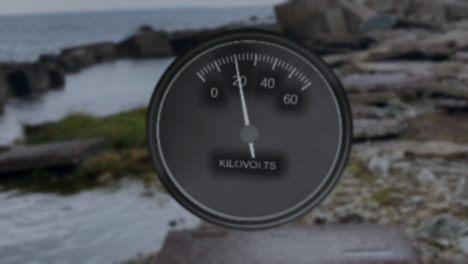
20
